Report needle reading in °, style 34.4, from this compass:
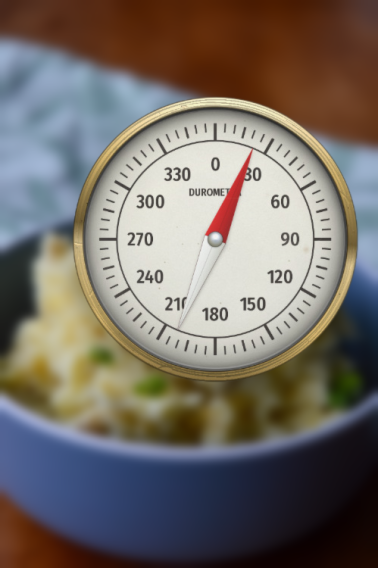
22.5
